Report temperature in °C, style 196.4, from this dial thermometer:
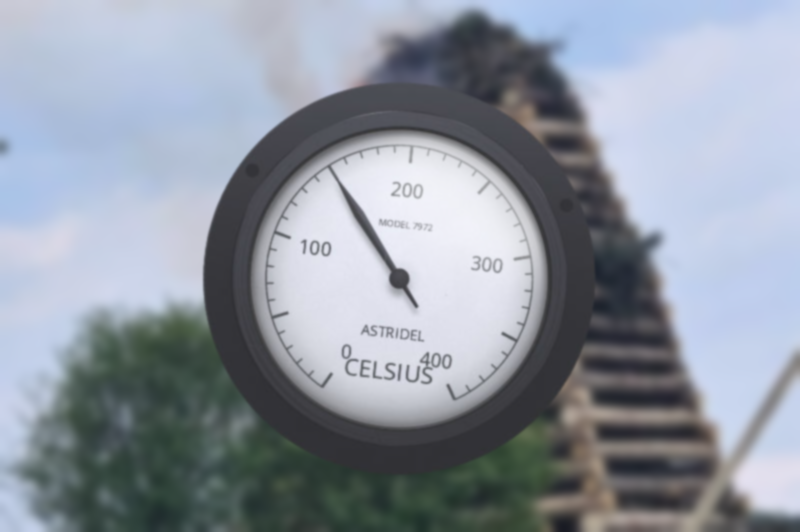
150
